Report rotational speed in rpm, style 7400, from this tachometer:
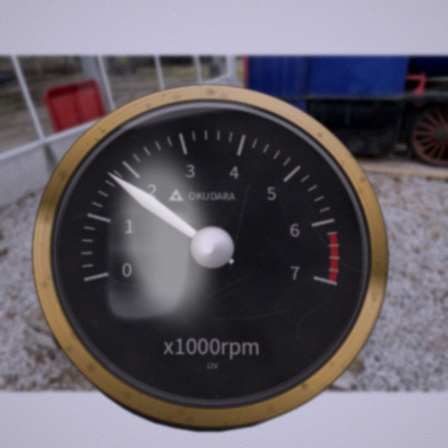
1700
